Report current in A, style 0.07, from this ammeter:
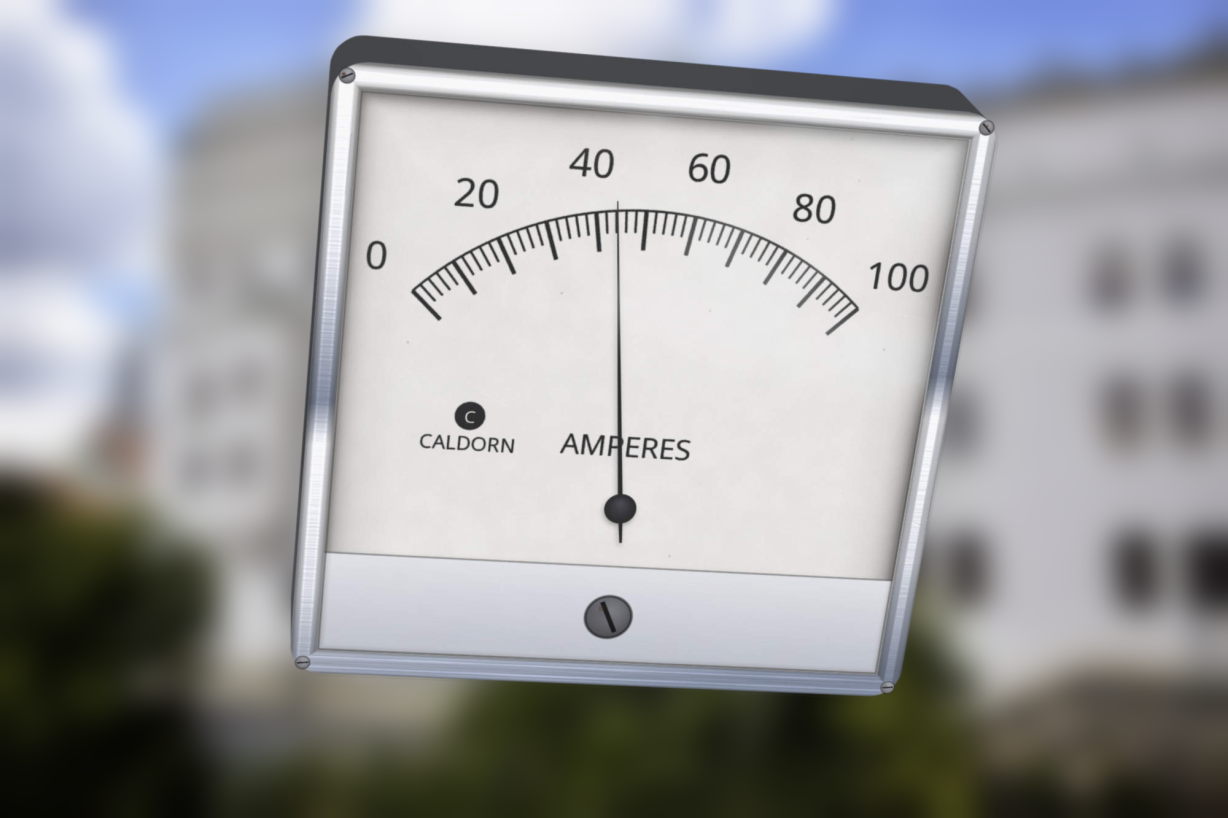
44
